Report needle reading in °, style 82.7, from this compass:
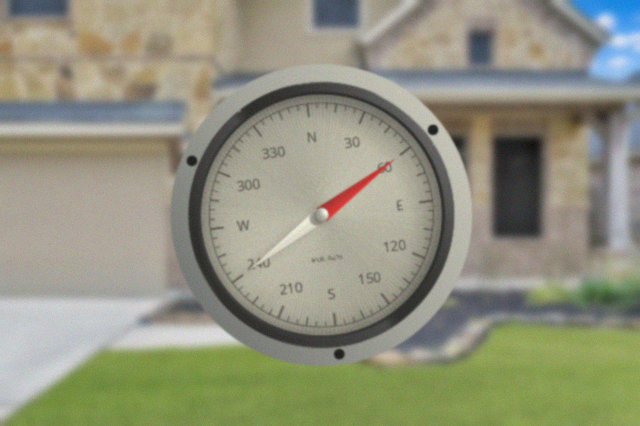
60
